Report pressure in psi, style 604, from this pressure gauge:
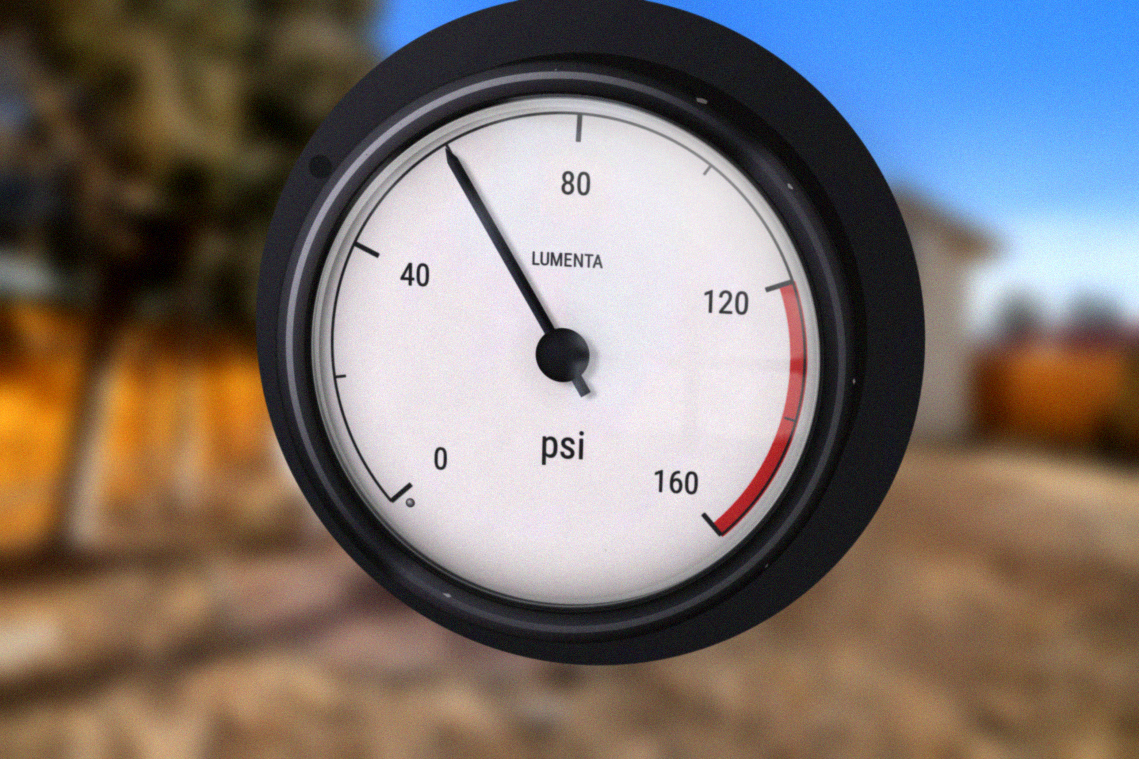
60
